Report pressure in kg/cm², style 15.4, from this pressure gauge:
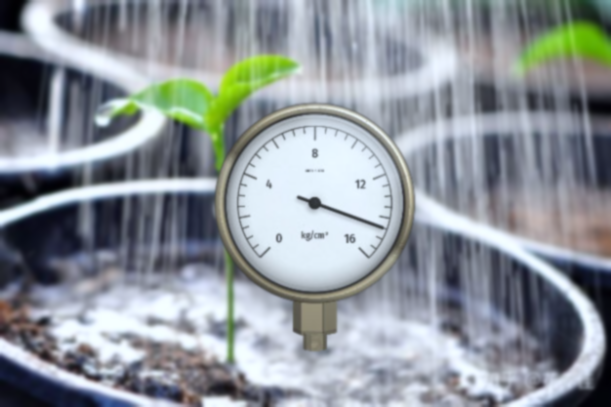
14.5
